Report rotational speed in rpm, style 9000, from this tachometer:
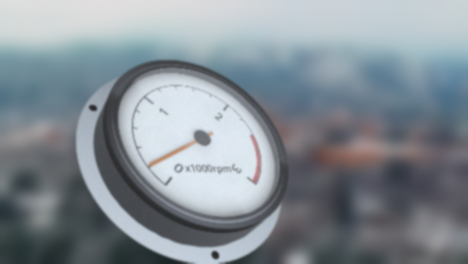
200
